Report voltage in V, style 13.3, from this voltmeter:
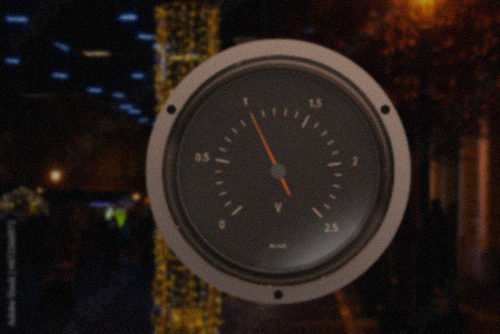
1
